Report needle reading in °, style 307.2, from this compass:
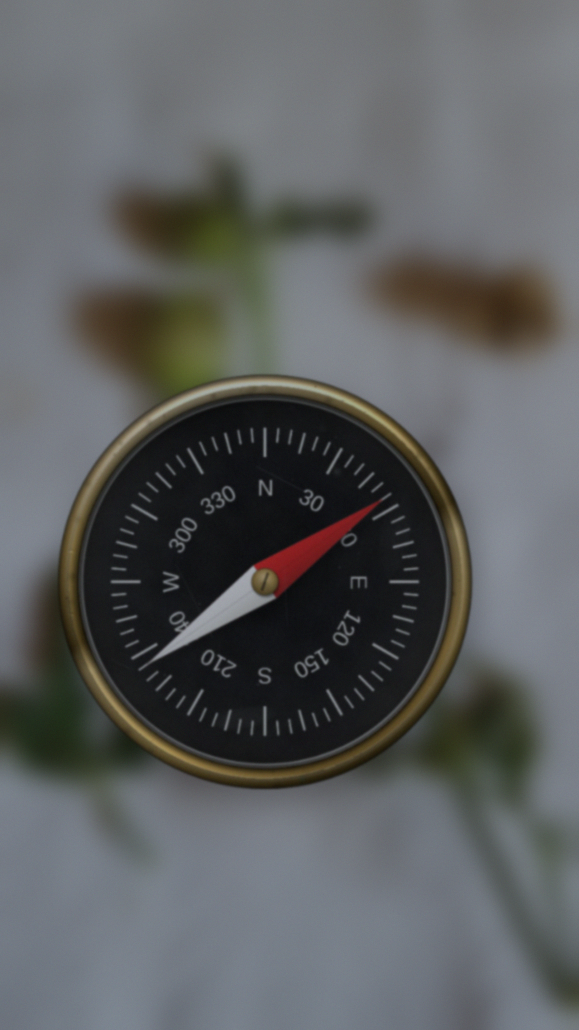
55
